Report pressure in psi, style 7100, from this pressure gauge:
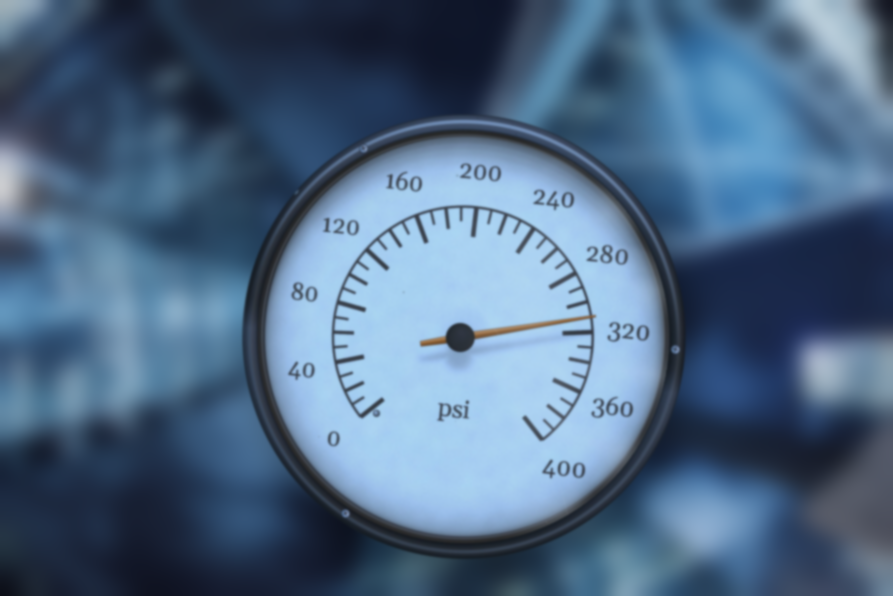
310
